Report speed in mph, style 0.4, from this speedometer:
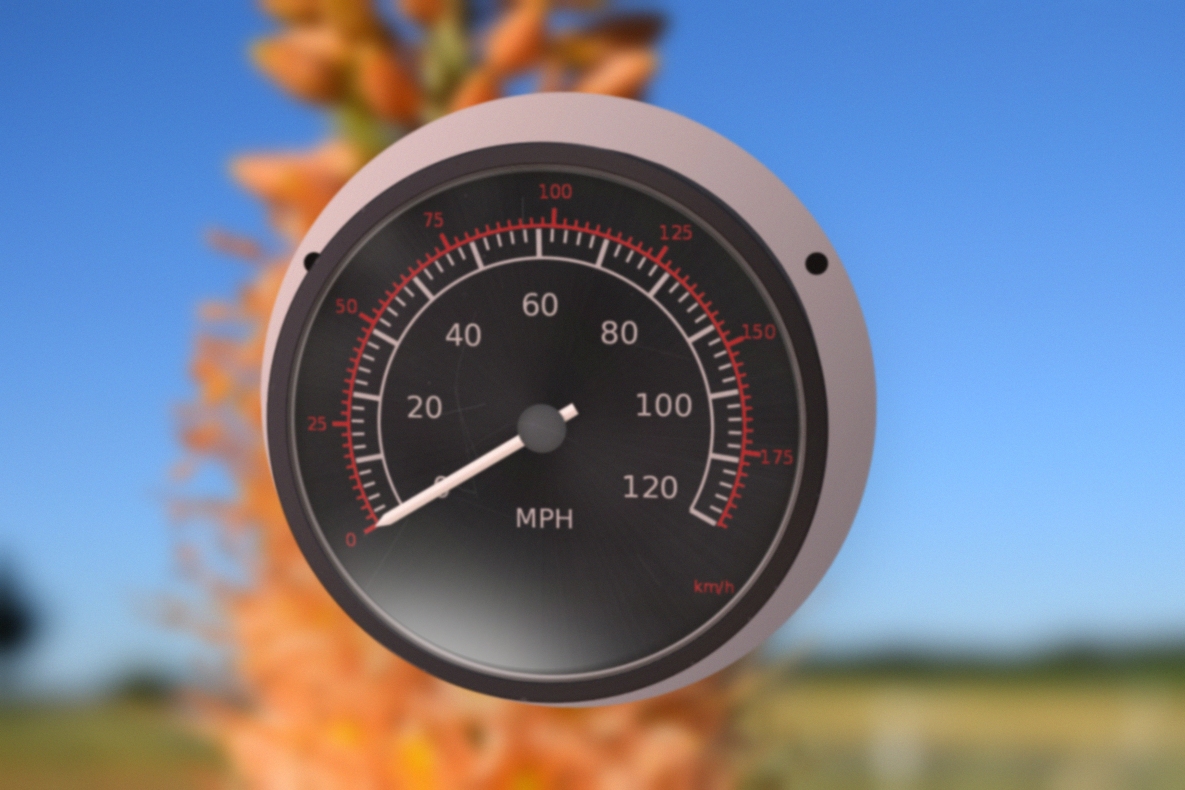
0
